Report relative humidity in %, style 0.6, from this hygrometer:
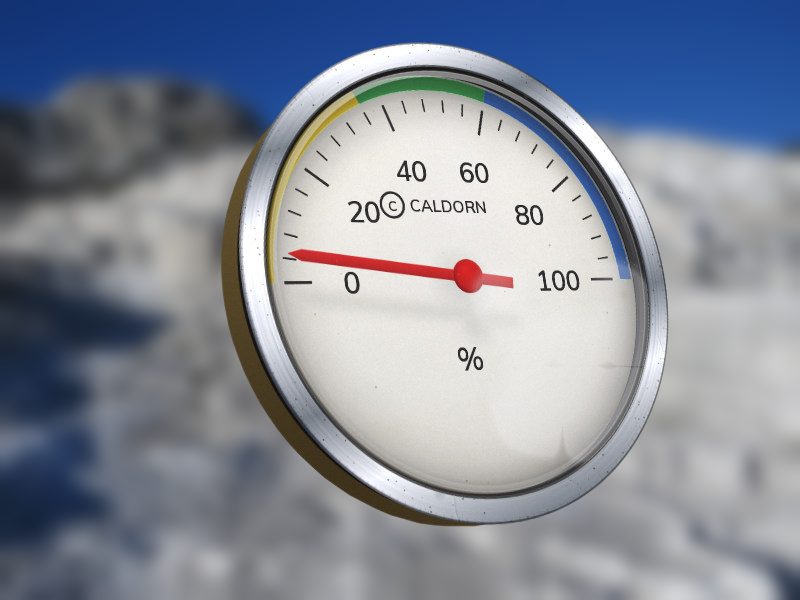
4
